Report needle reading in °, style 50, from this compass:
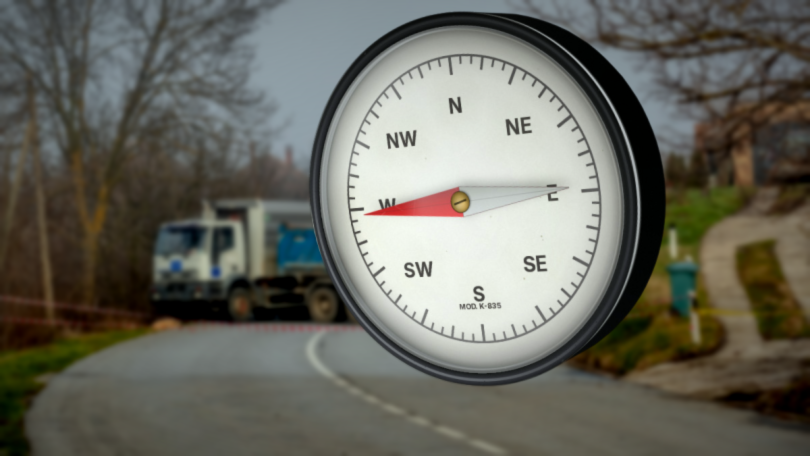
267.5
